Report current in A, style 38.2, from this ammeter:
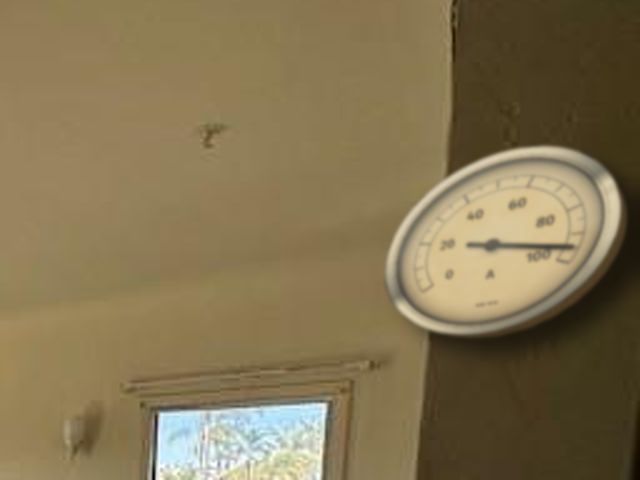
95
